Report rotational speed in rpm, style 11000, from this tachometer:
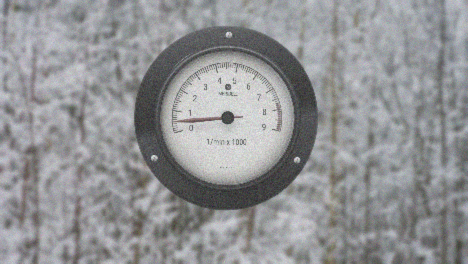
500
